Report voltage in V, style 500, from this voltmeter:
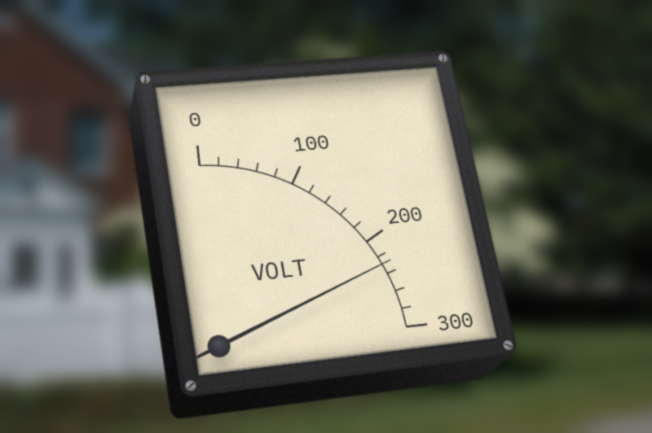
230
